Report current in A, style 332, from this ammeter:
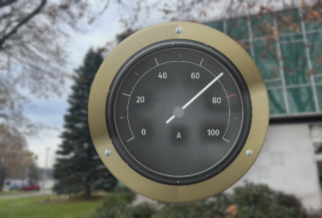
70
